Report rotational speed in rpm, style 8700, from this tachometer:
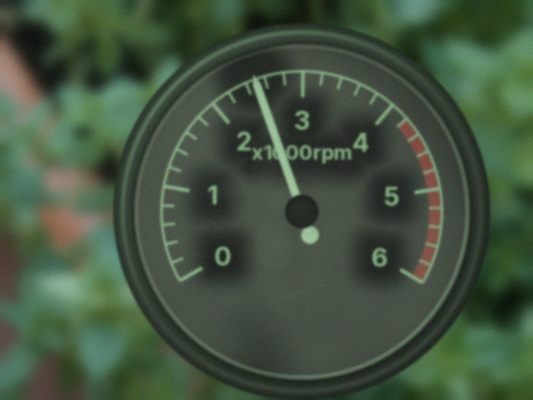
2500
